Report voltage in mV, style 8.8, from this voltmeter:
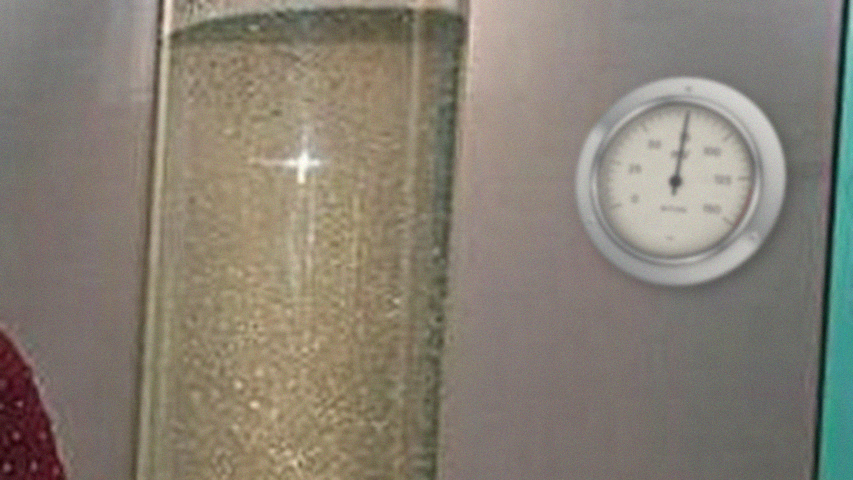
75
